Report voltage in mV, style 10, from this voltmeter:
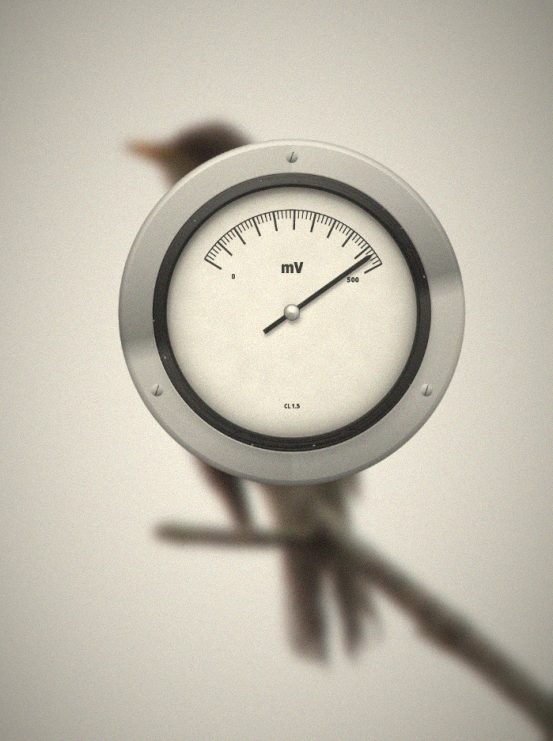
470
